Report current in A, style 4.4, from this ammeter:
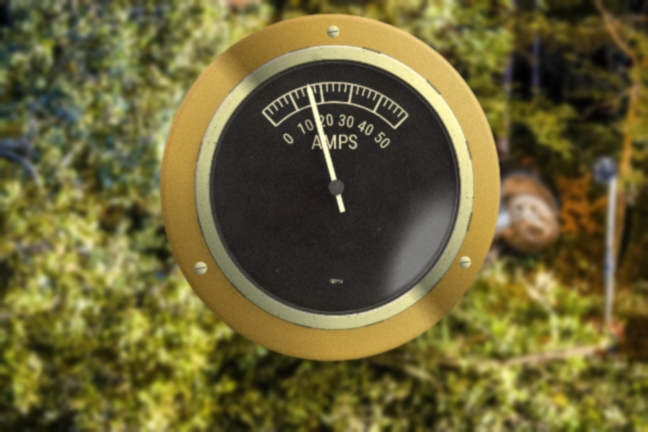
16
